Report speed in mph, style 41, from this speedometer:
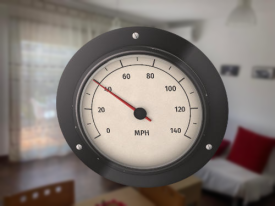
40
